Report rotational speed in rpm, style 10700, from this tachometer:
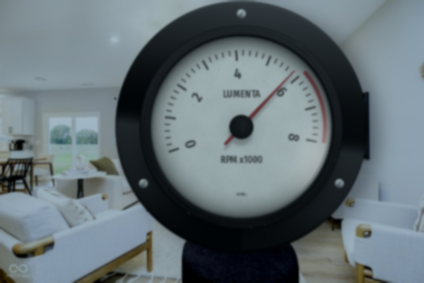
5800
